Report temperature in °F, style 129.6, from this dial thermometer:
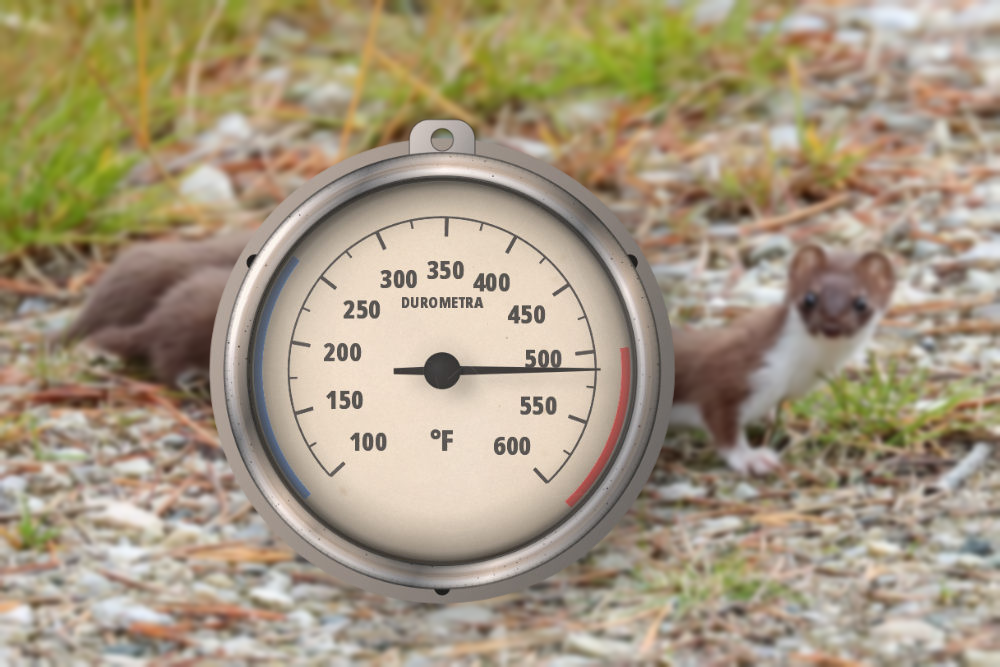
512.5
